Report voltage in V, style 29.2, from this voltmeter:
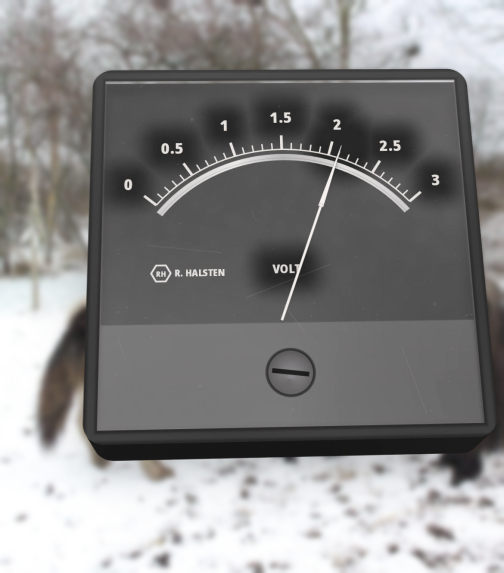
2.1
